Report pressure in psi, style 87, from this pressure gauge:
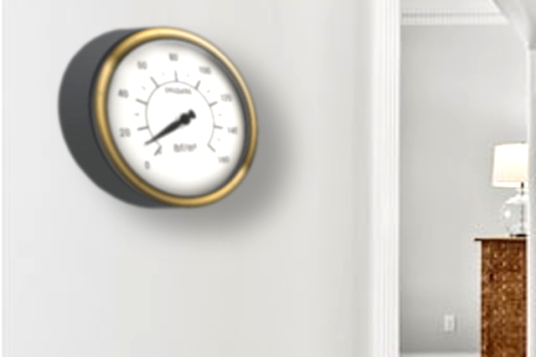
10
